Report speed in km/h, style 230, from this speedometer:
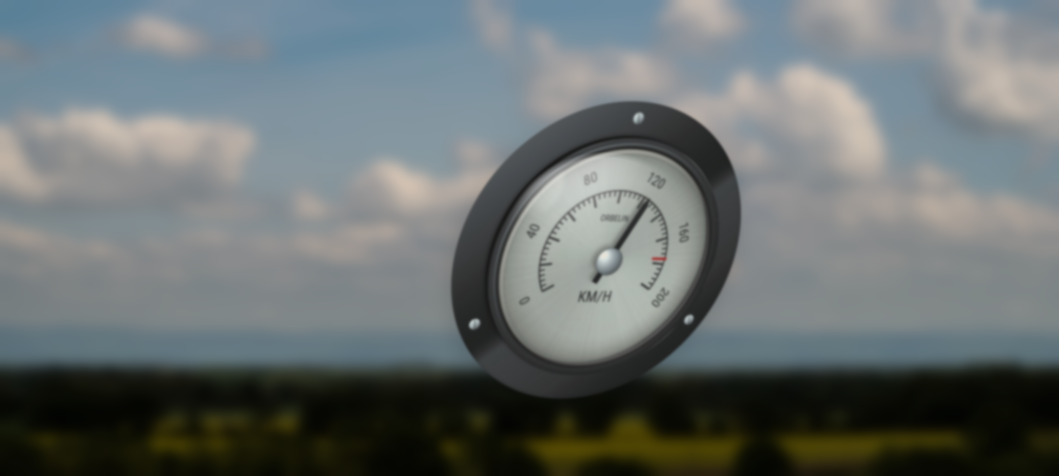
120
